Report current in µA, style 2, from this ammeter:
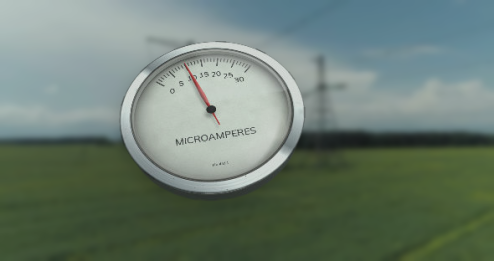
10
